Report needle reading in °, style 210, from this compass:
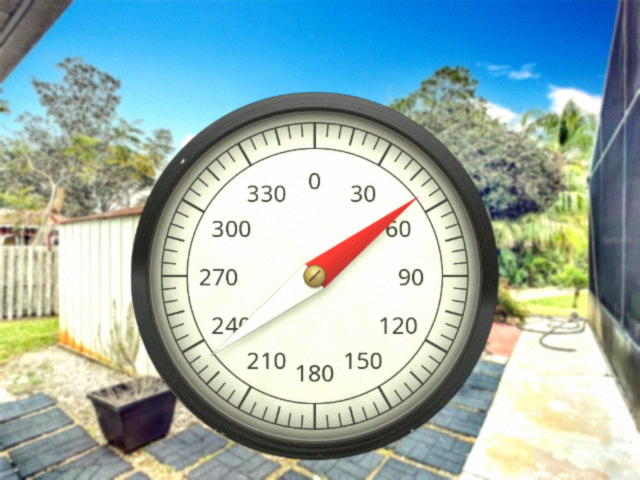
52.5
